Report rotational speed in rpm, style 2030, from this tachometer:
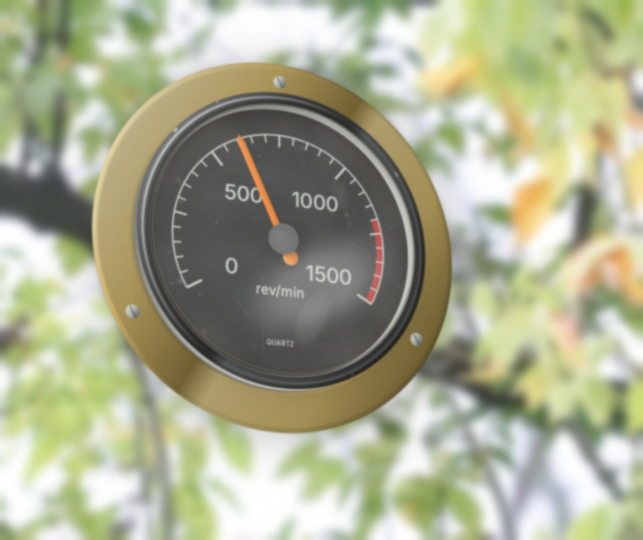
600
